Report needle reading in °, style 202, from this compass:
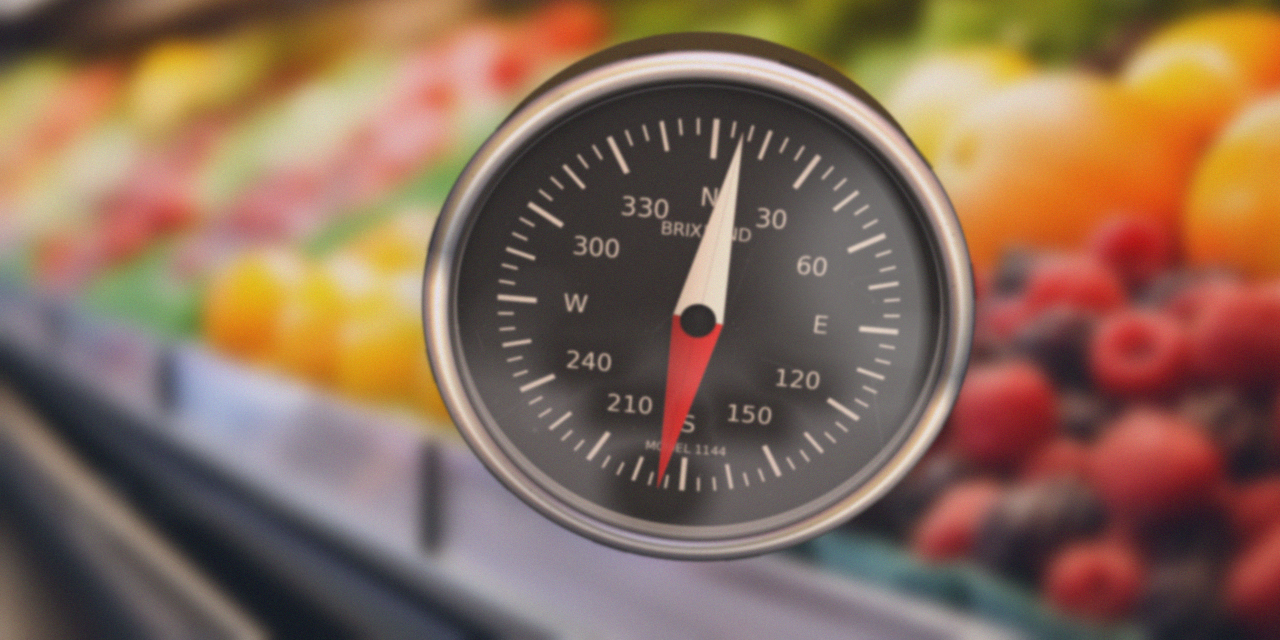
187.5
